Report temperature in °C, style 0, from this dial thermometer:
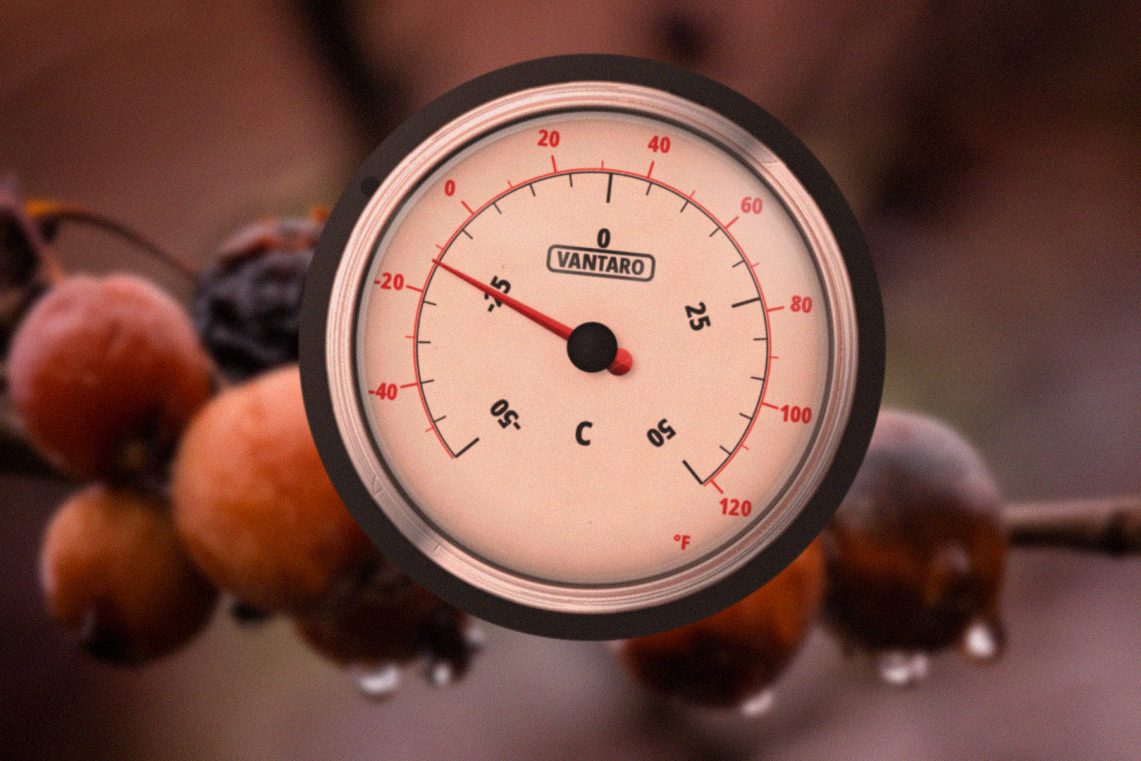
-25
